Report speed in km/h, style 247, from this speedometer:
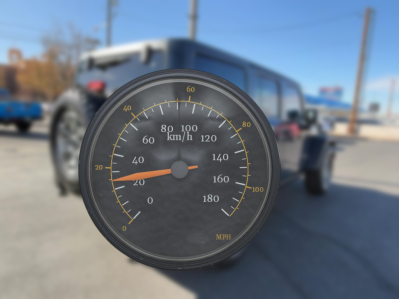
25
